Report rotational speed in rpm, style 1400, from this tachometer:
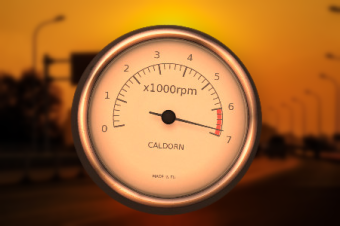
6800
